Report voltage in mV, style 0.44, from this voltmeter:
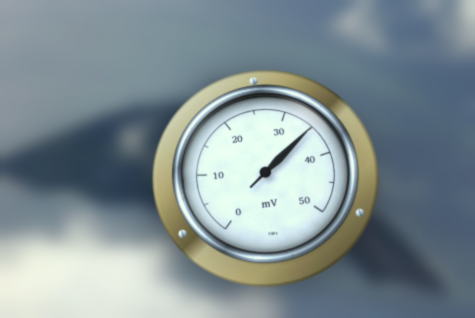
35
